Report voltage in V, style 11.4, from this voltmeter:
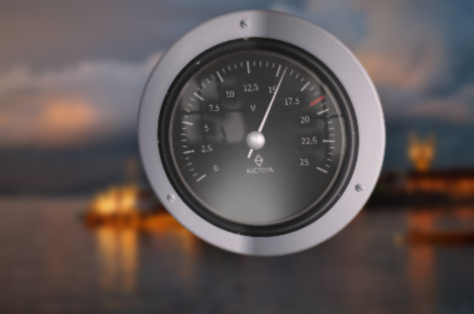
15.5
